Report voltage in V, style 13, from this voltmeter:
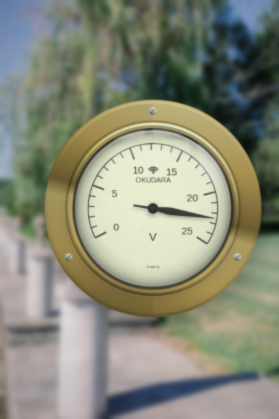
22.5
